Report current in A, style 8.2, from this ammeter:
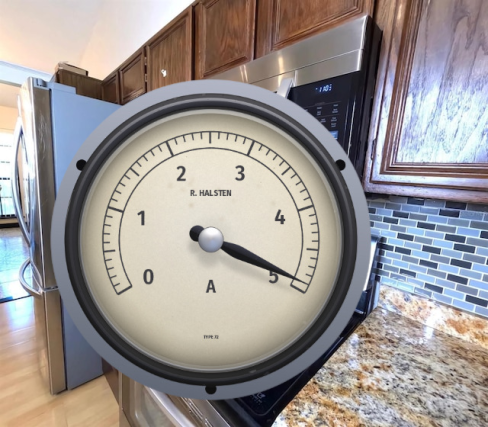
4.9
